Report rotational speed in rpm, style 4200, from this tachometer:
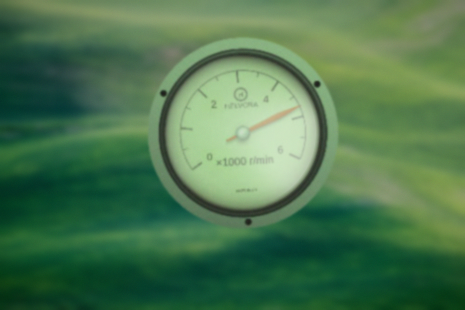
4750
